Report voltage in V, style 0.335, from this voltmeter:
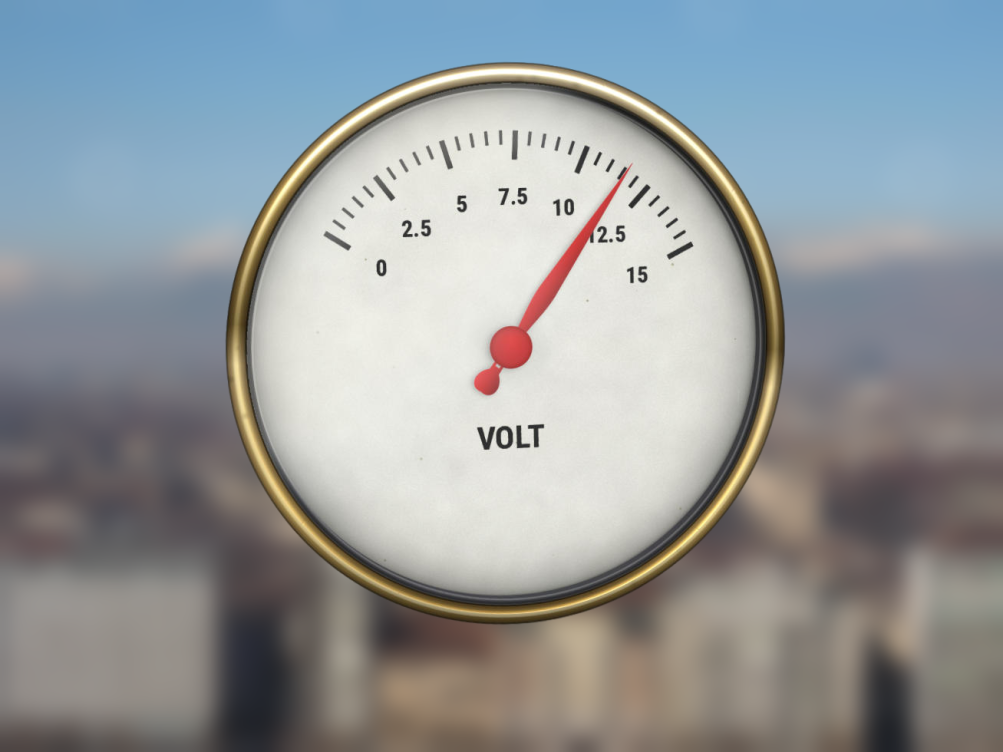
11.5
